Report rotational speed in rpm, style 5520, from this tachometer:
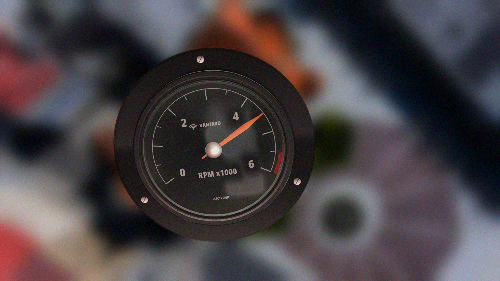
4500
